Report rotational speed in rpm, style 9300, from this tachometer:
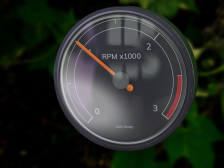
1000
